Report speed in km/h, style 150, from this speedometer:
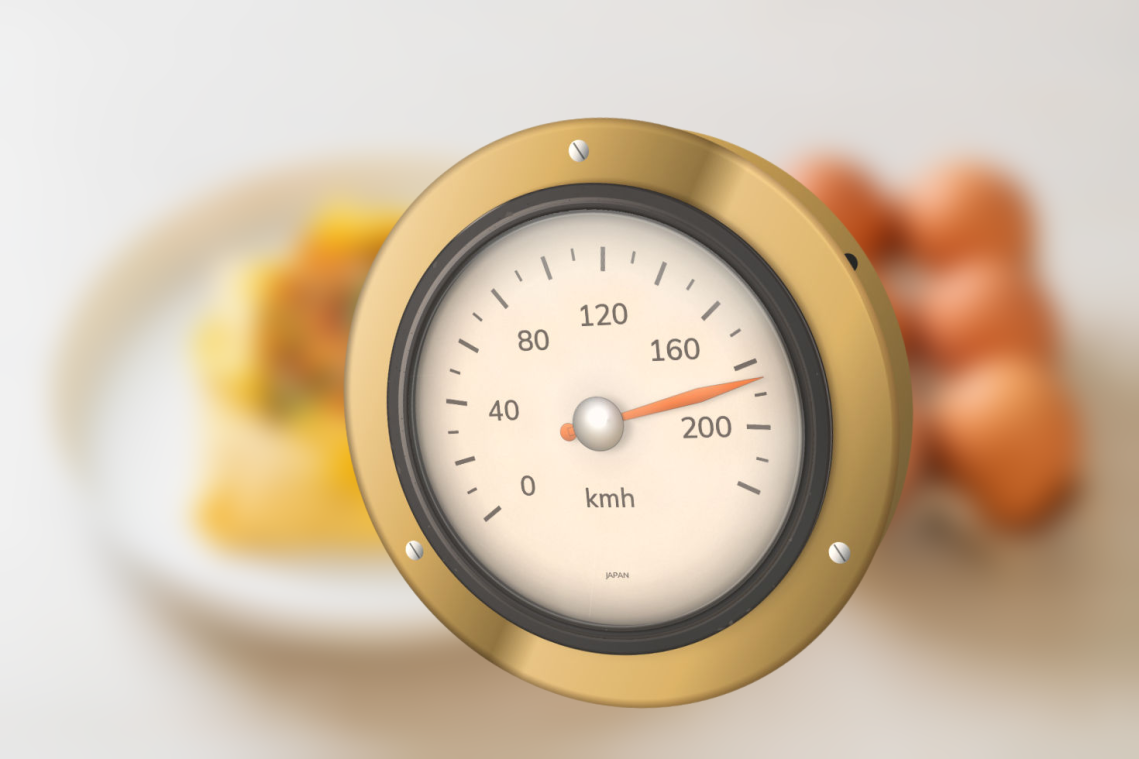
185
